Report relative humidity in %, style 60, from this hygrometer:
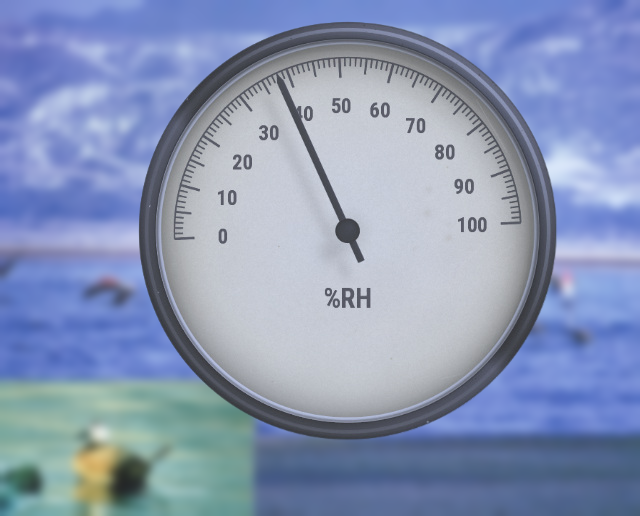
38
